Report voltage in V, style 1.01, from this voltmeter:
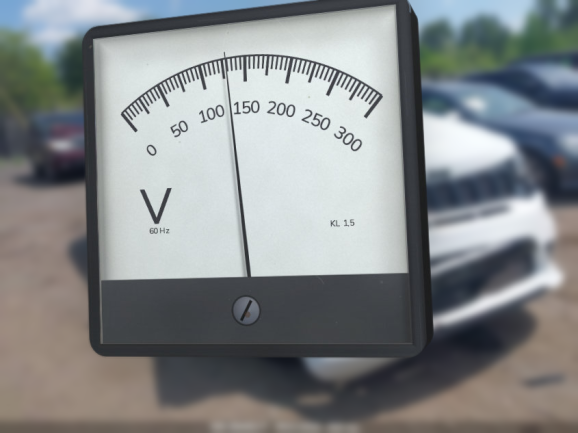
130
